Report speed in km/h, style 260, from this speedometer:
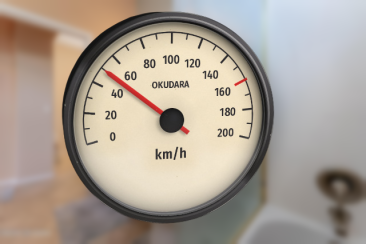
50
